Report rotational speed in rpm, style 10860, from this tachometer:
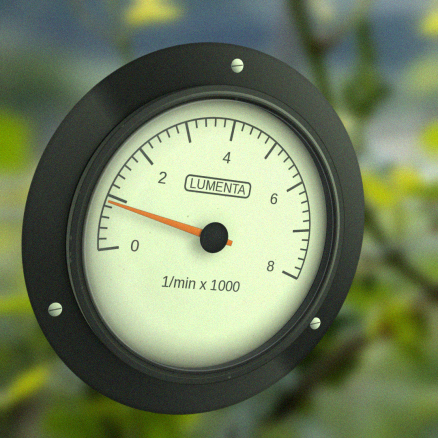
900
